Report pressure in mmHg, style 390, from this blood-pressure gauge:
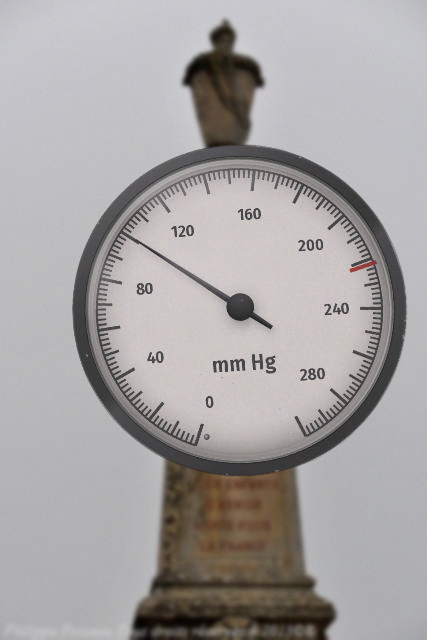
100
